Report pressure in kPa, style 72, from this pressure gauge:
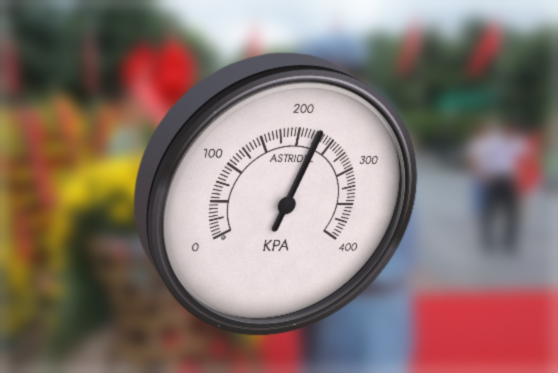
225
